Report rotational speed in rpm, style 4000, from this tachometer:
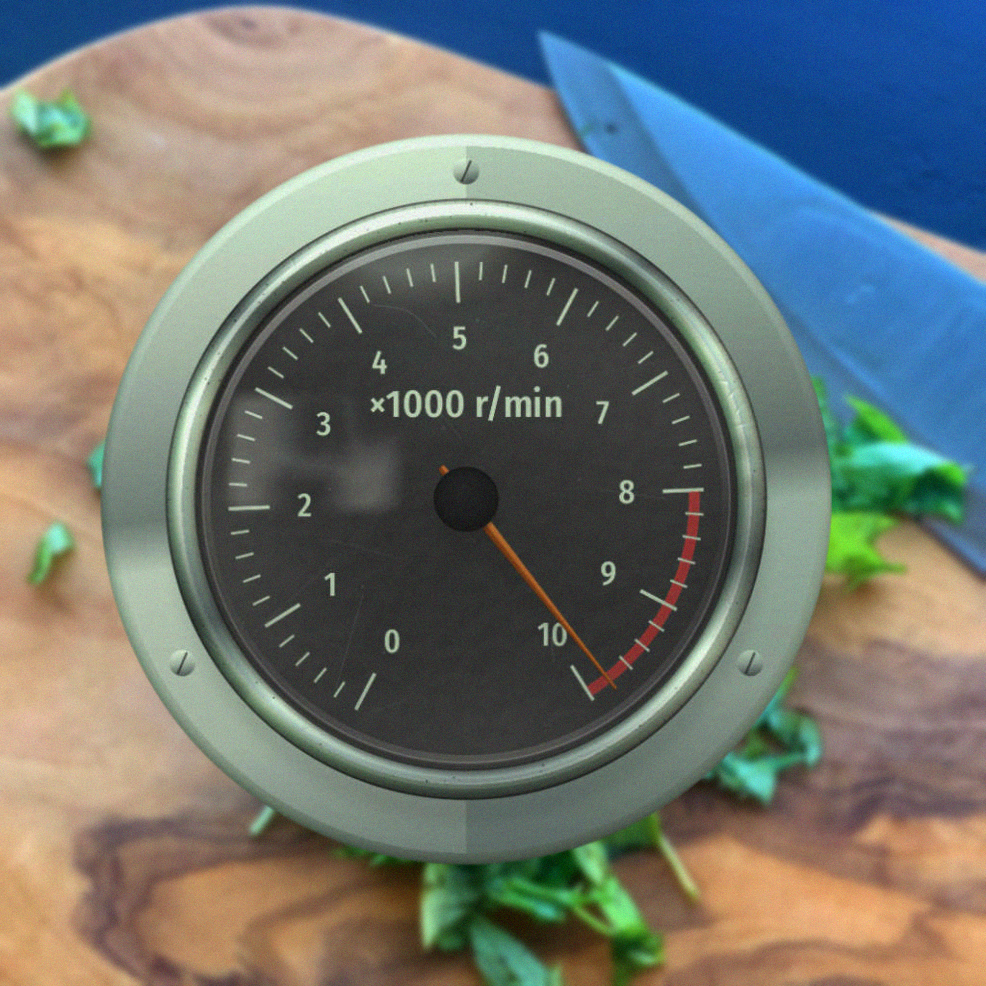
9800
